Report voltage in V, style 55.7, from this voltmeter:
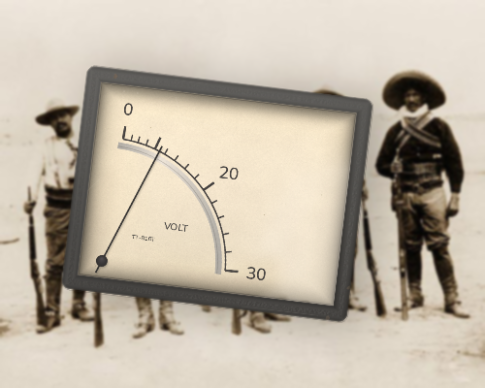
11
